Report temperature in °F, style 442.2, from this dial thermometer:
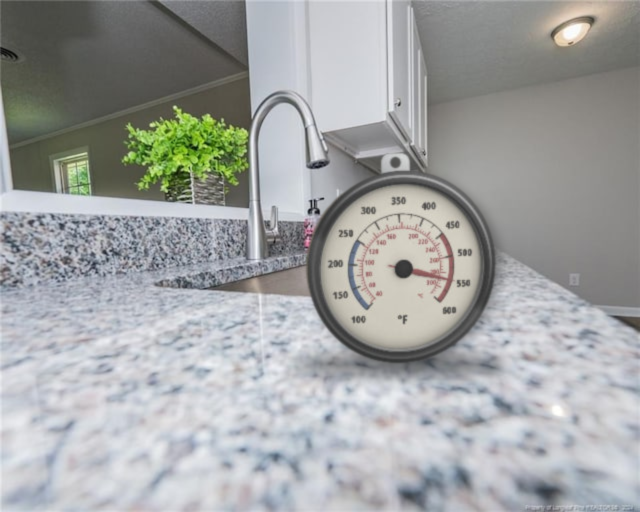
550
